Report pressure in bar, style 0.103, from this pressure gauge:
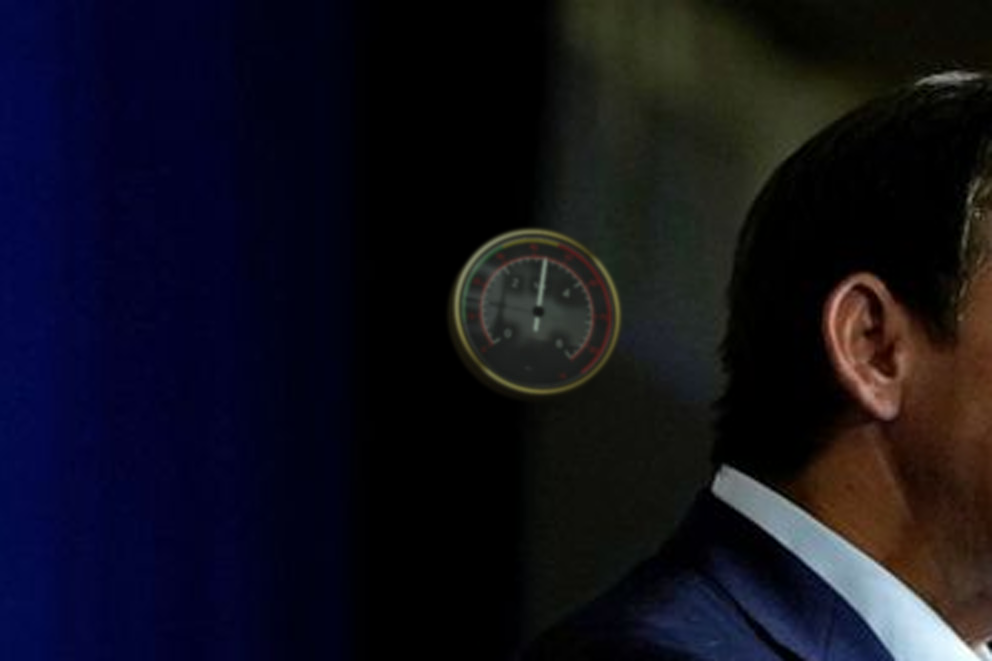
3
